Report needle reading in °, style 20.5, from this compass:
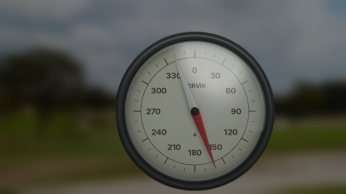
160
